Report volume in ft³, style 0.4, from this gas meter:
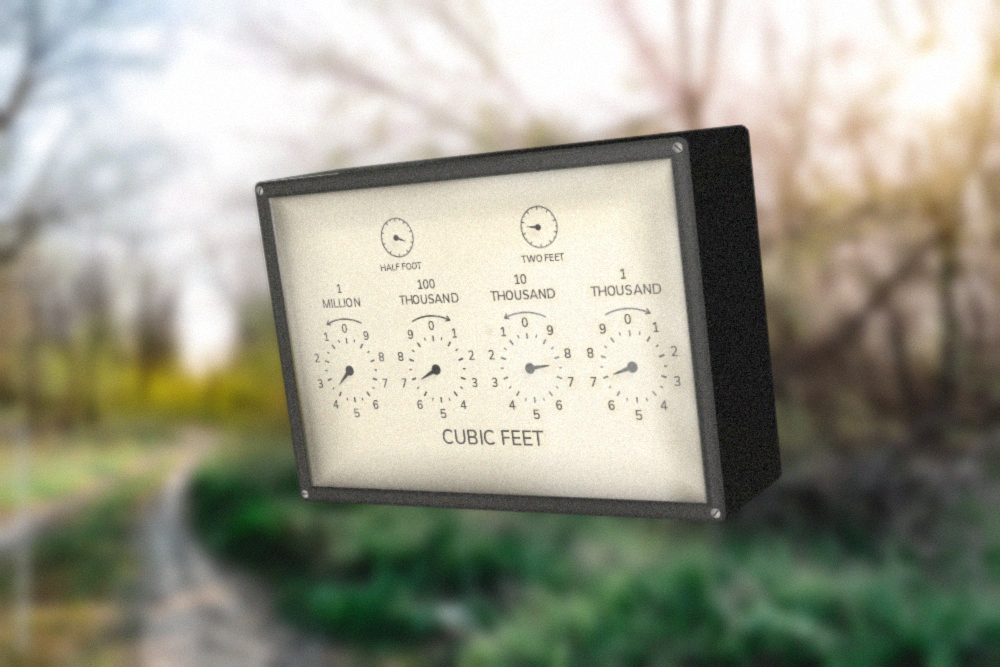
367700
